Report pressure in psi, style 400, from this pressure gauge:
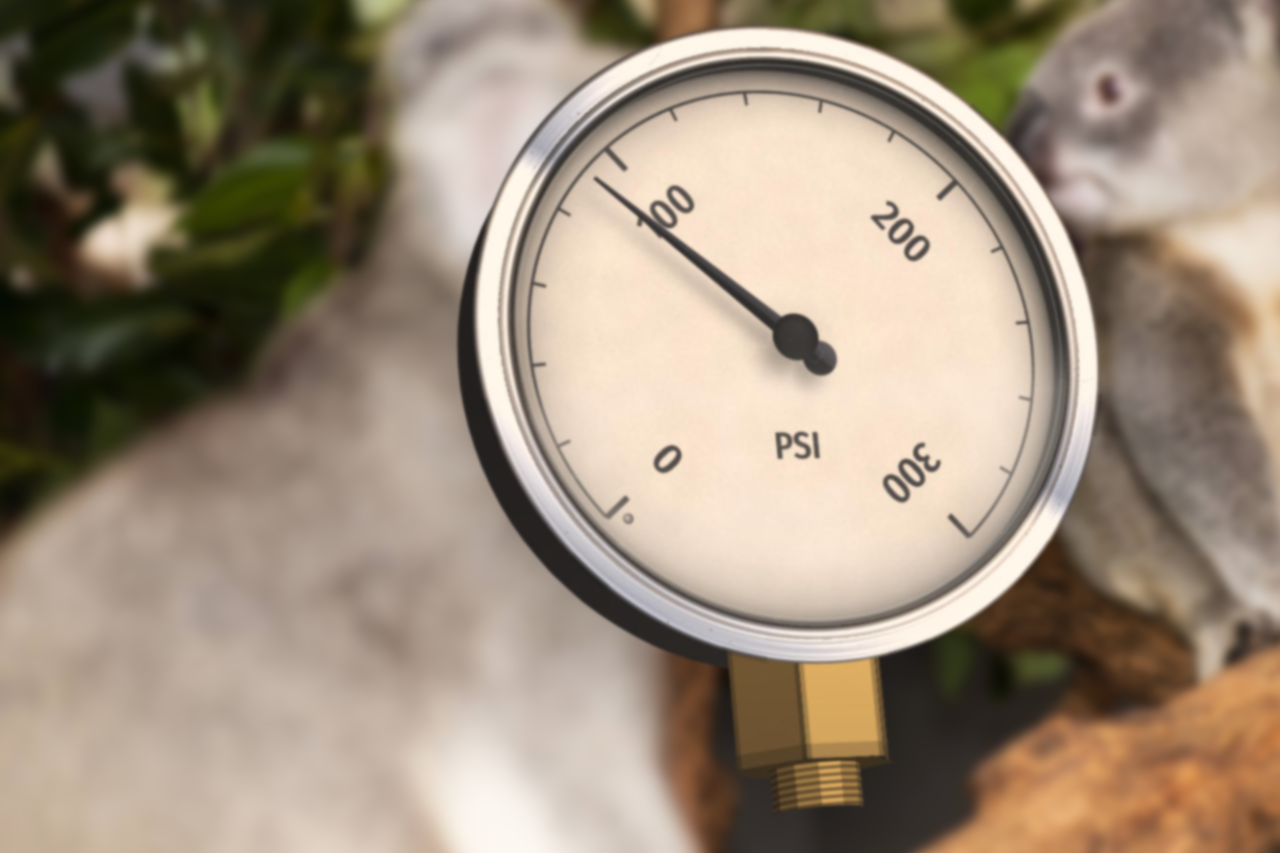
90
